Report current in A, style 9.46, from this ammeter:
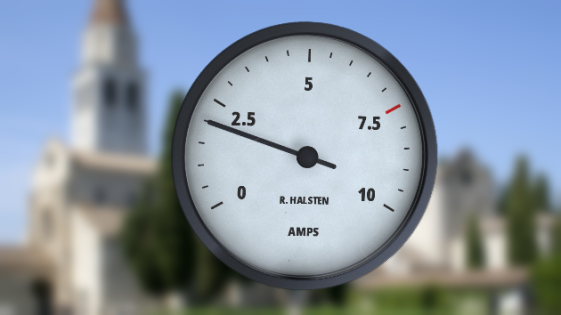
2
